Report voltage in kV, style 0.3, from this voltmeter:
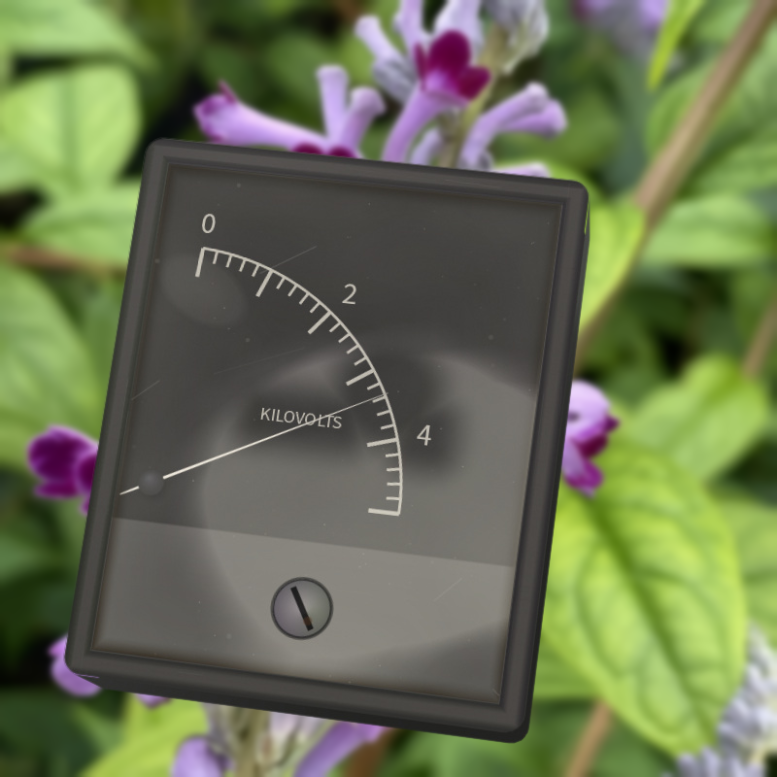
3.4
